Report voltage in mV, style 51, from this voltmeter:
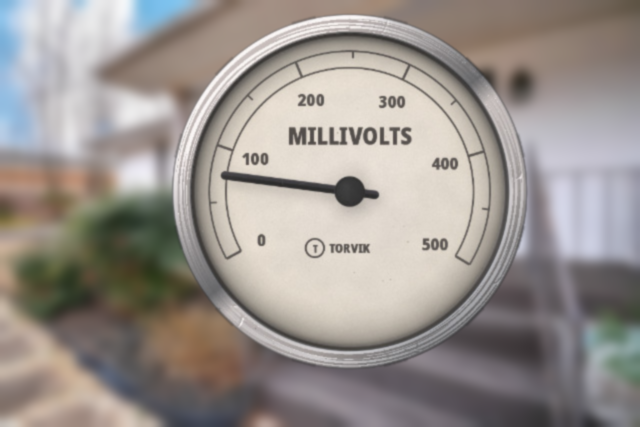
75
